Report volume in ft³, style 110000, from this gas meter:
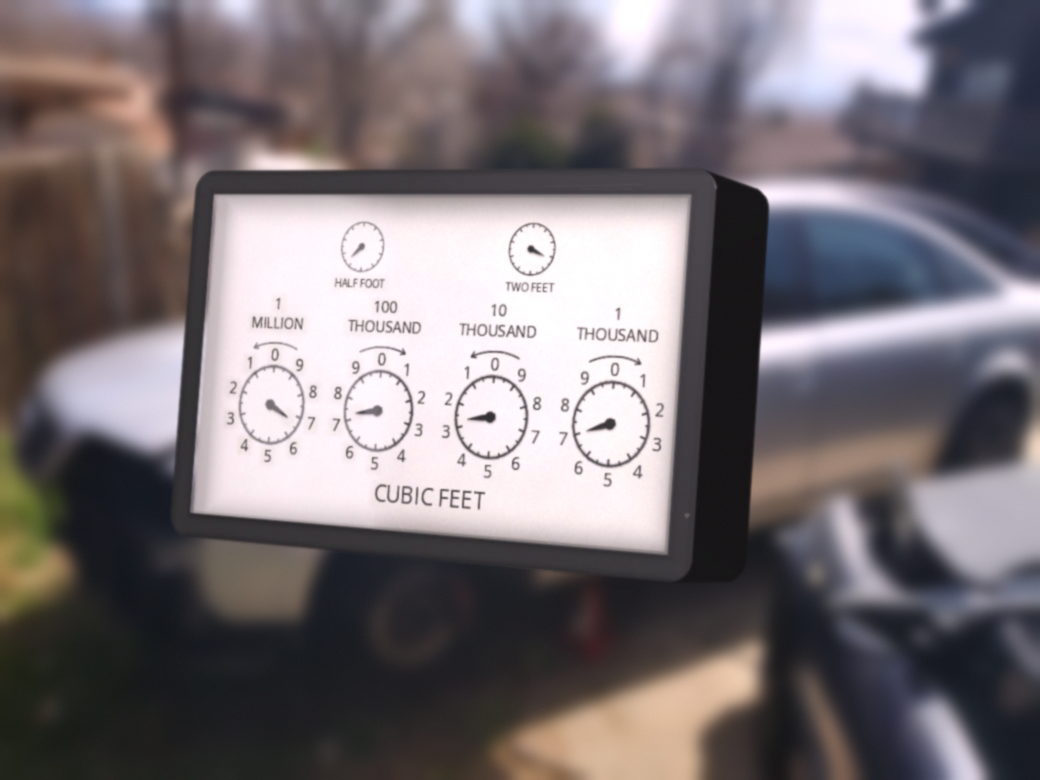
672700
